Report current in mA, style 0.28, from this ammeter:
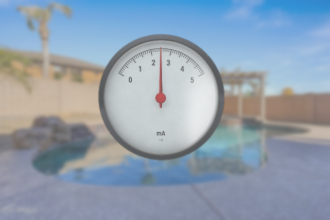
2.5
